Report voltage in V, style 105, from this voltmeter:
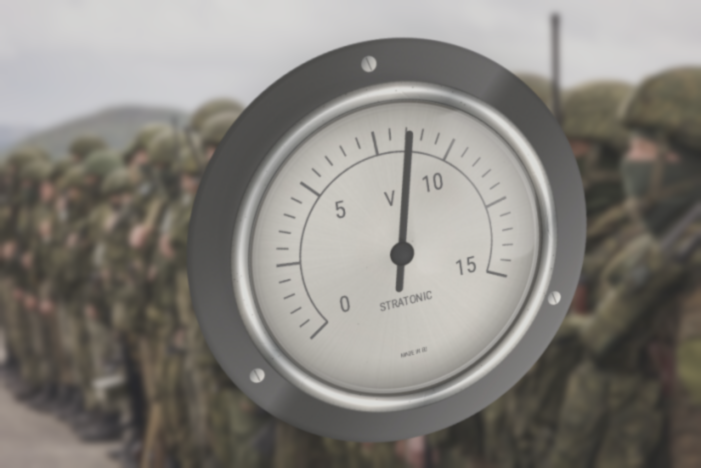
8.5
